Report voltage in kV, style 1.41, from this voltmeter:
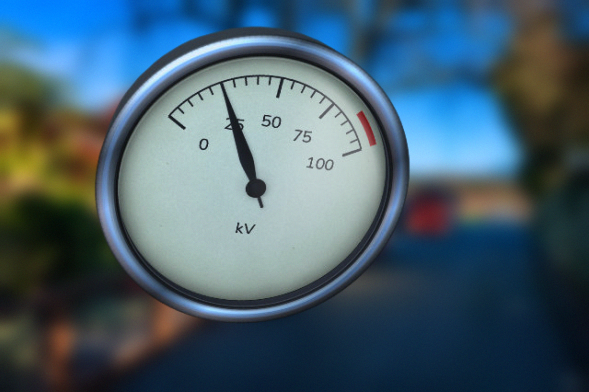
25
